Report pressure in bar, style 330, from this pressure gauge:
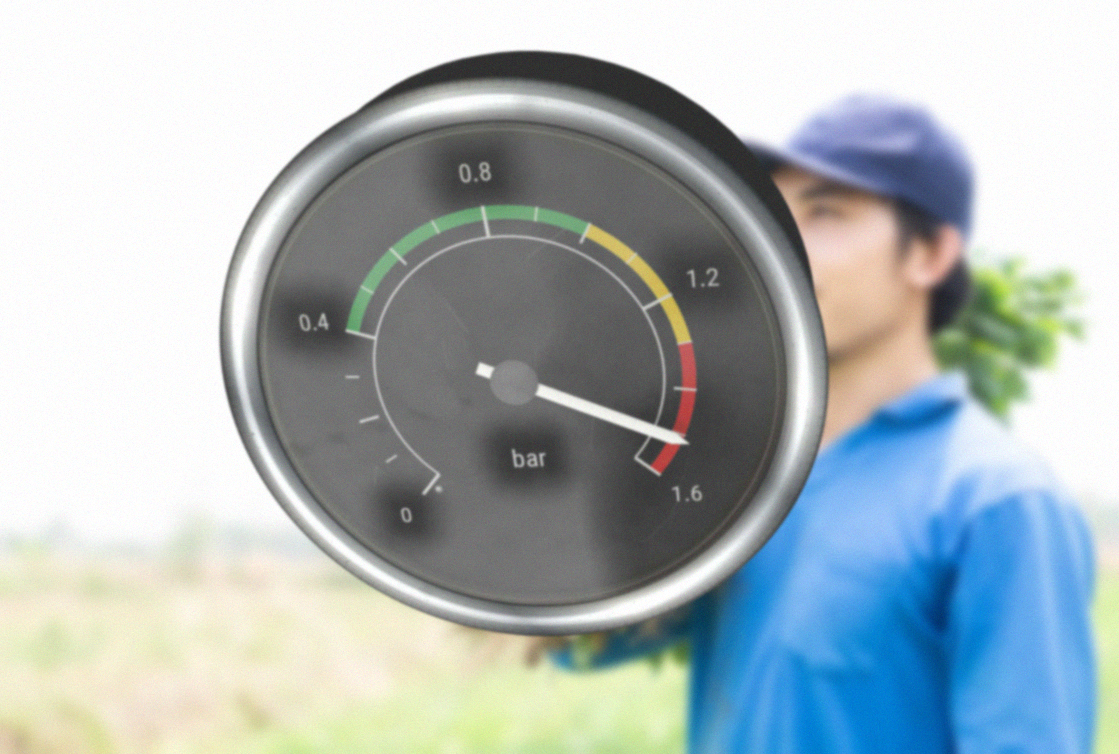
1.5
